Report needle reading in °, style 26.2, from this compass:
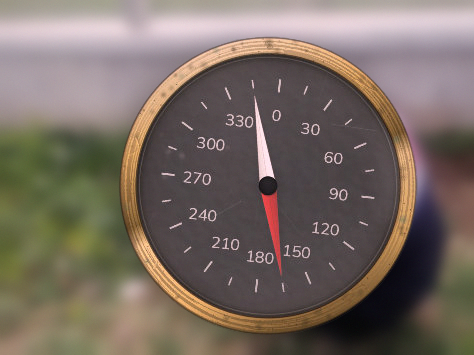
165
